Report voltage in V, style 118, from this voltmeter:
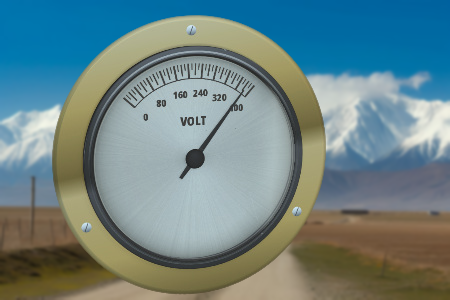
380
